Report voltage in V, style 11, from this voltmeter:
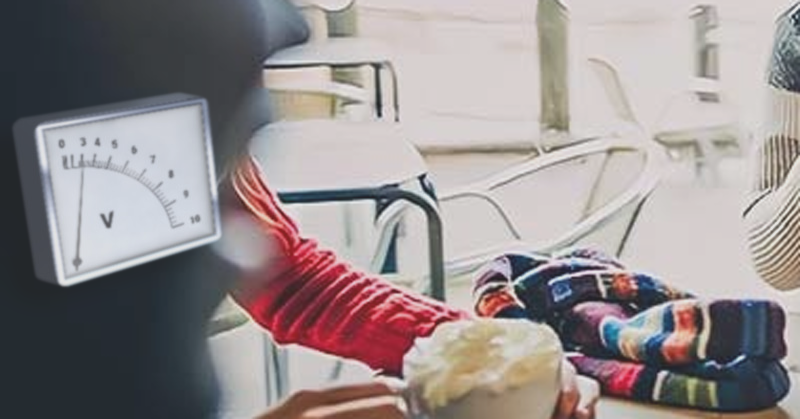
3
